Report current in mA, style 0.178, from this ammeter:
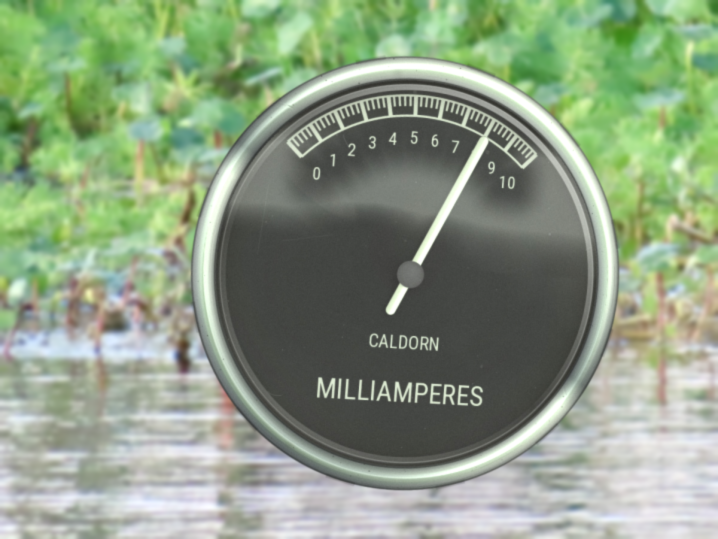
8
